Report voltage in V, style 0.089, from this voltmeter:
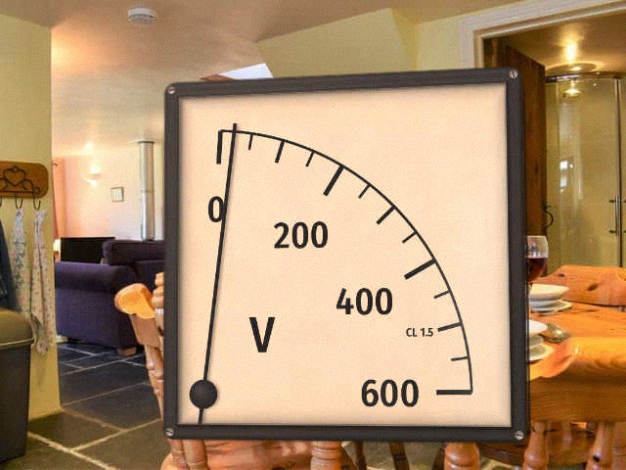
25
